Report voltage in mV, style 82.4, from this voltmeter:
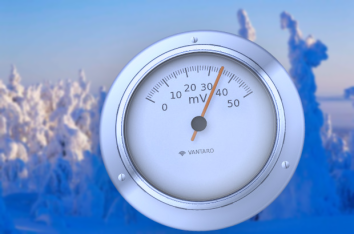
35
